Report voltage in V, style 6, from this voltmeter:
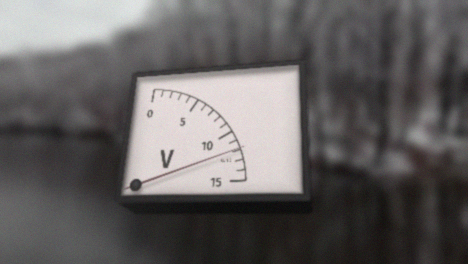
12
